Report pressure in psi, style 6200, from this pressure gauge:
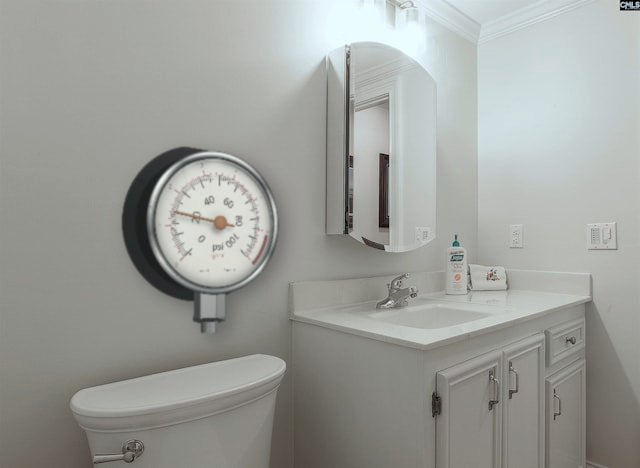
20
